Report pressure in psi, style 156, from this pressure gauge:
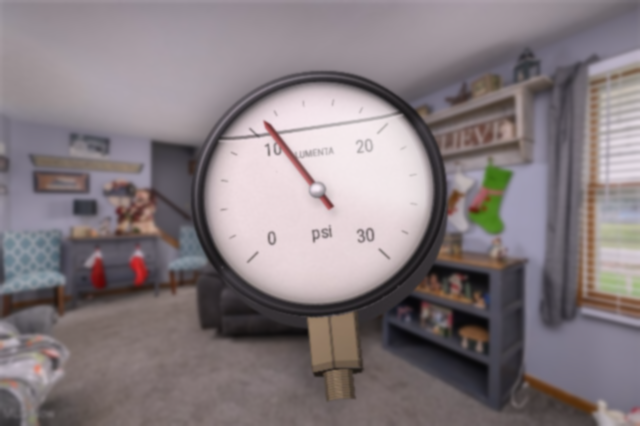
11
